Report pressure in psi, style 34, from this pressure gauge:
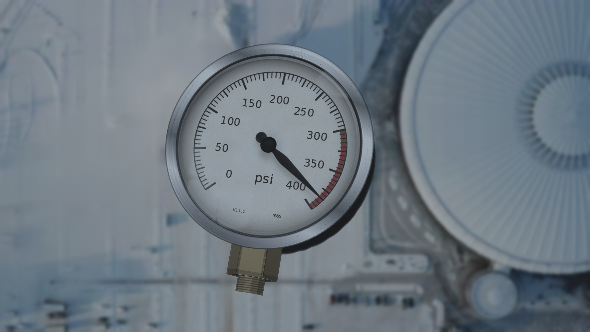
385
